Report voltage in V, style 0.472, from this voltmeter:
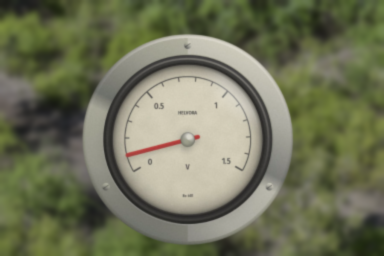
0.1
